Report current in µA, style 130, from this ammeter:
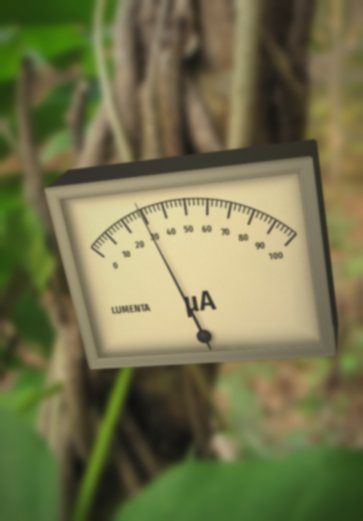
30
